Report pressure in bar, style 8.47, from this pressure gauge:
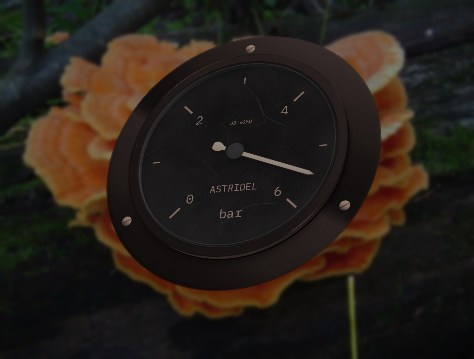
5.5
